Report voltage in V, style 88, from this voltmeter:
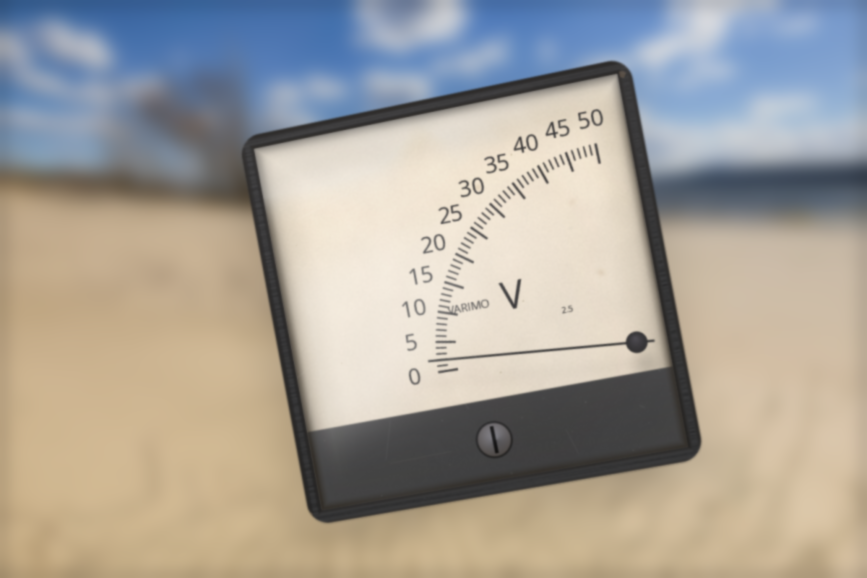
2
